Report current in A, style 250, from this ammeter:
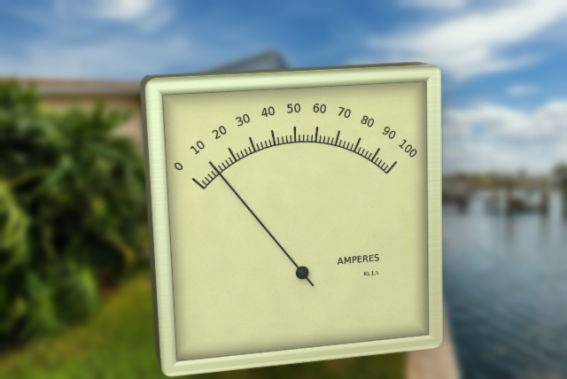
10
